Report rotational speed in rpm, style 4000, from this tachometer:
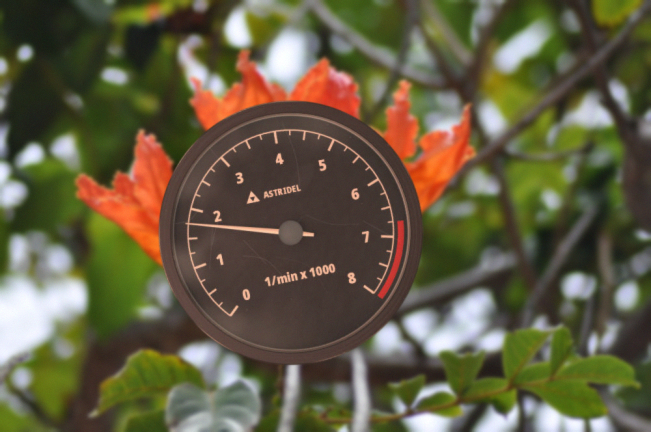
1750
